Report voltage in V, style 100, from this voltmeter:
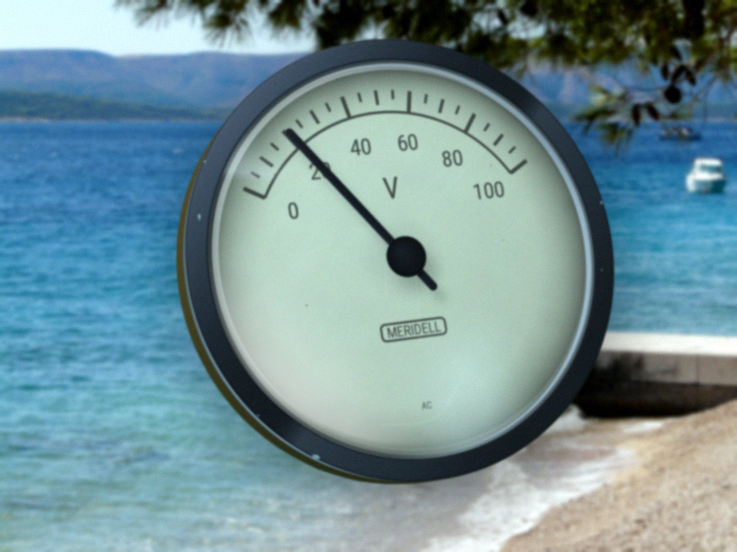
20
